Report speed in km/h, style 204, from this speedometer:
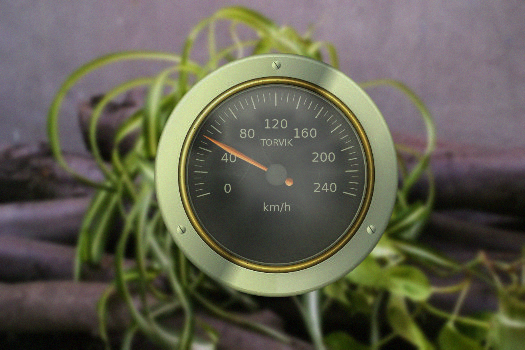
50
